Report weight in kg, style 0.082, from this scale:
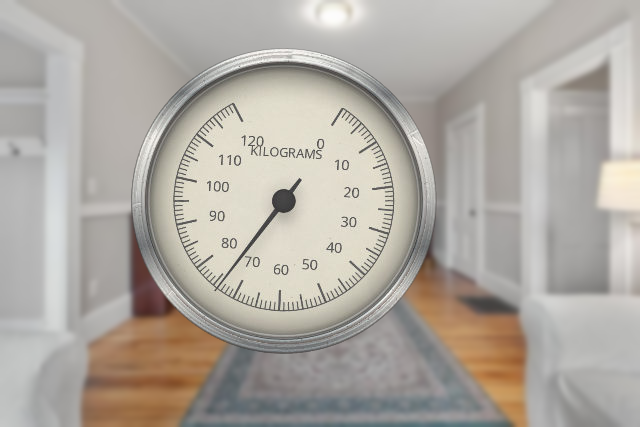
74
